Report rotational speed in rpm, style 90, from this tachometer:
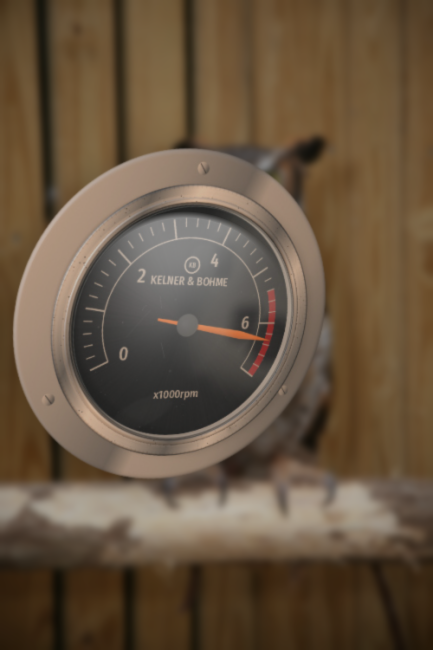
6300
